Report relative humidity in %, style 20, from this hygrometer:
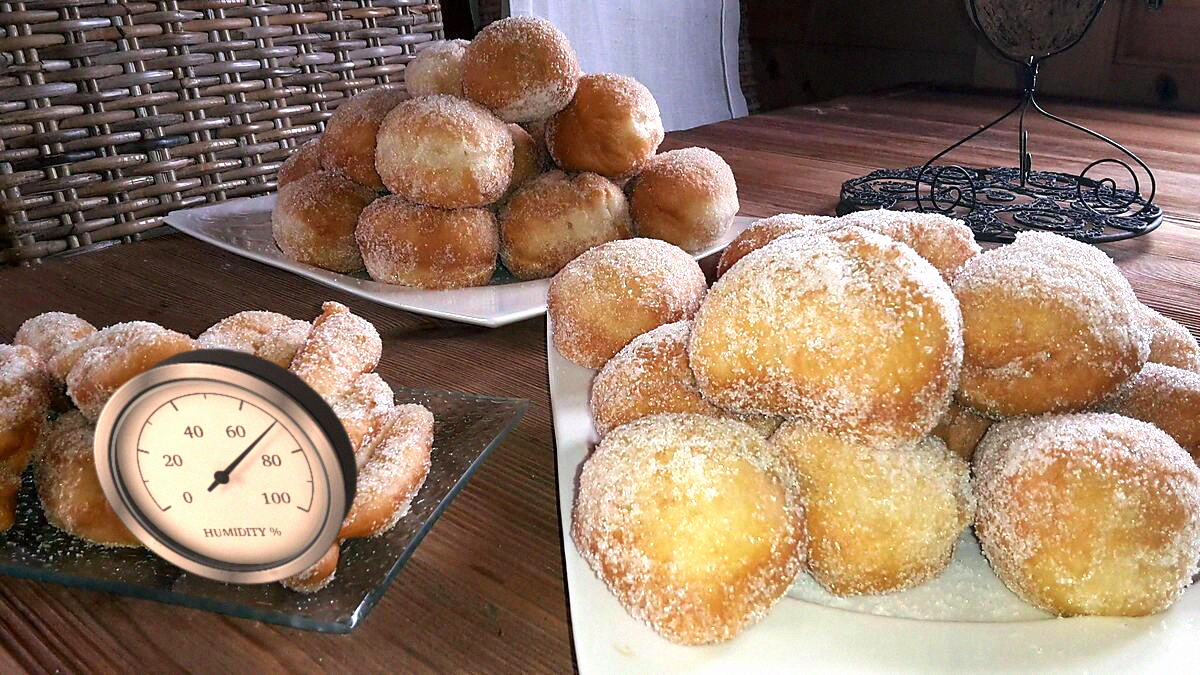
70
